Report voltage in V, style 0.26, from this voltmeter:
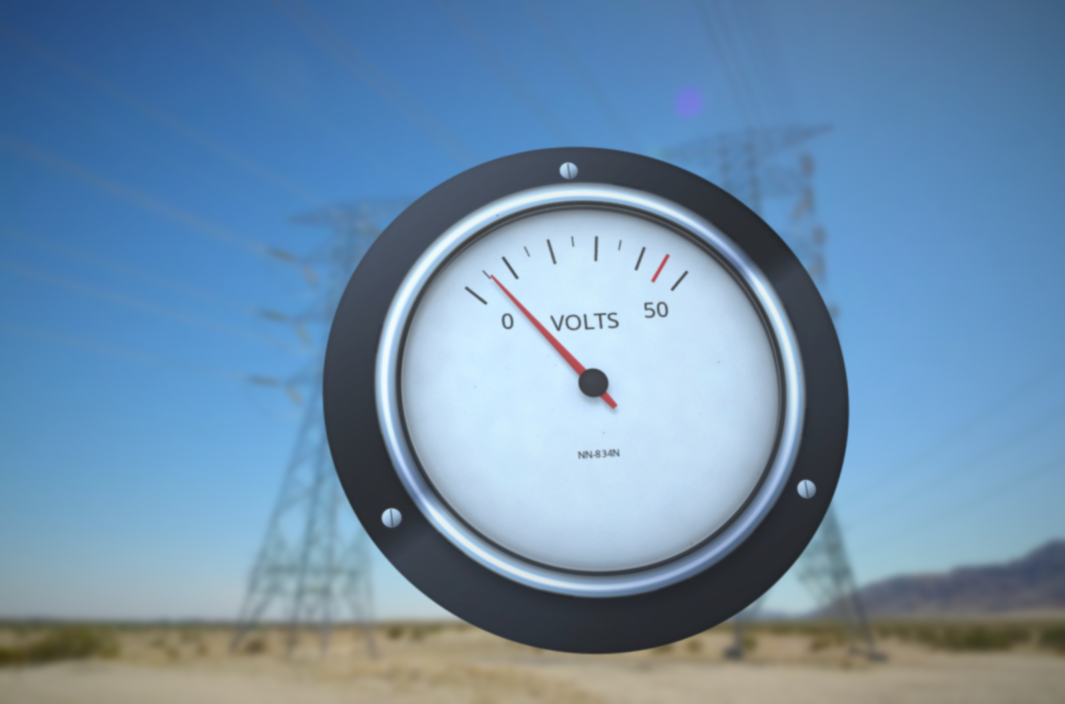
5
